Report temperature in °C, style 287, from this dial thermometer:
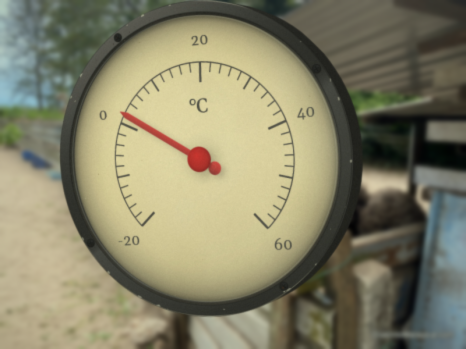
2
